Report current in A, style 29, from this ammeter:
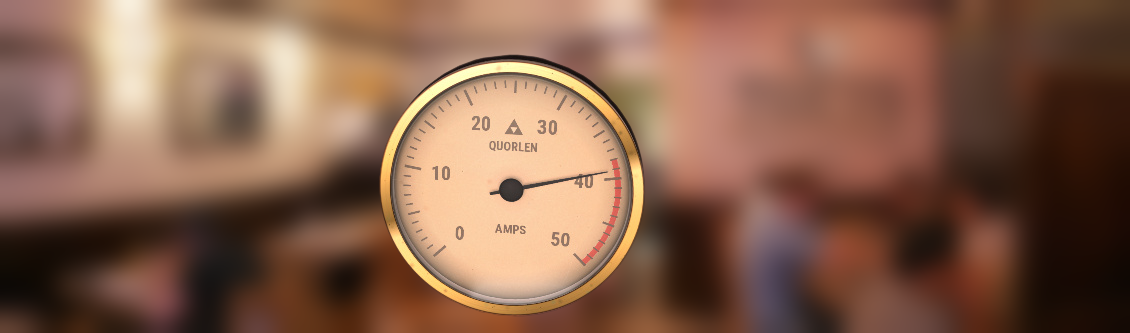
39
